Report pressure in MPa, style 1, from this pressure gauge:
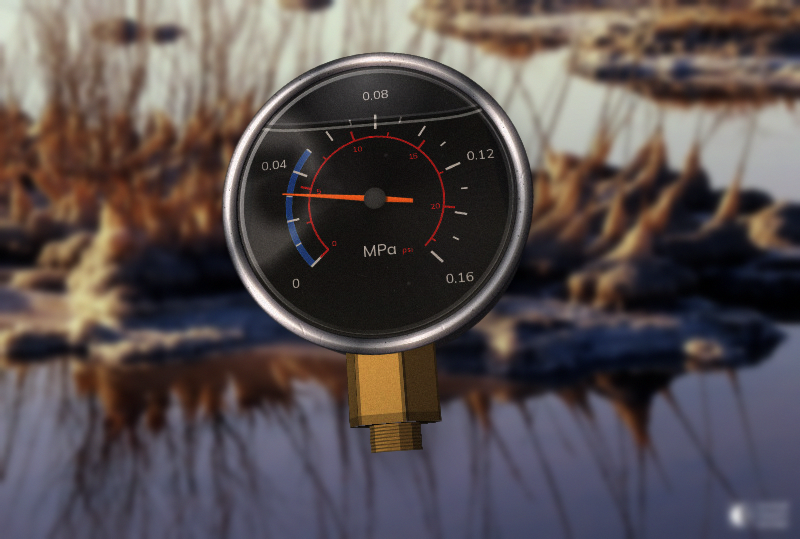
0.03
